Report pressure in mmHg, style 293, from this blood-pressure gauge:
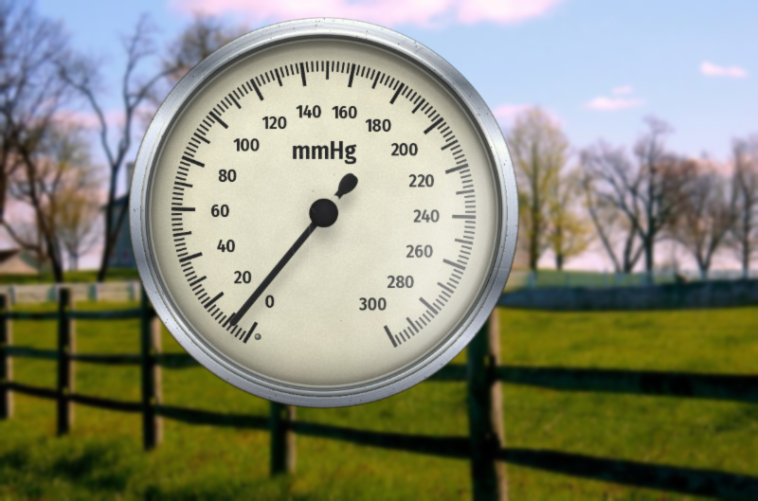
8
